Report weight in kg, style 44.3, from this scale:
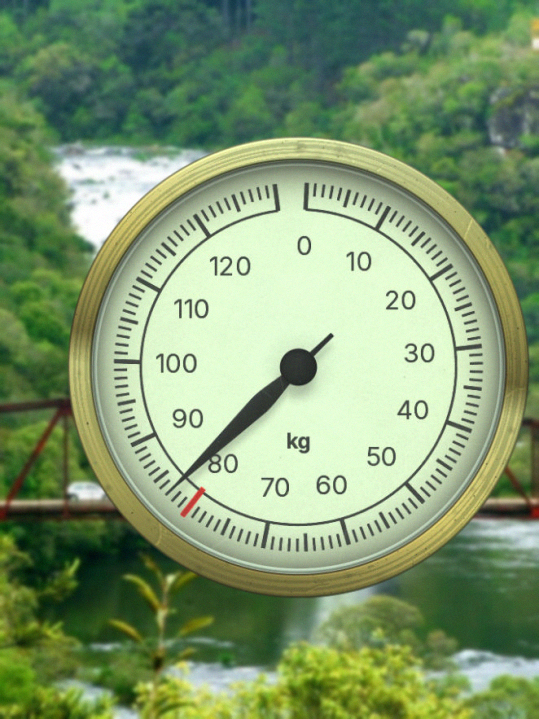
83
